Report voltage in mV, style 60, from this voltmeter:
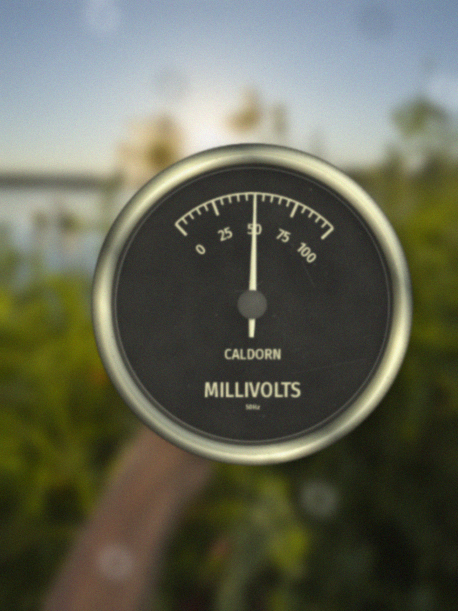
50
